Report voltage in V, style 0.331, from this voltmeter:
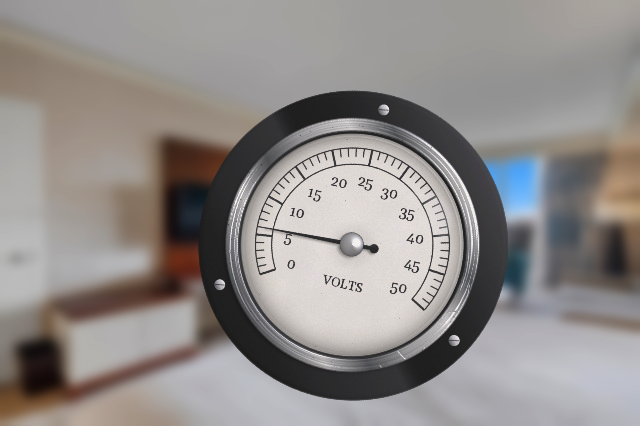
6
